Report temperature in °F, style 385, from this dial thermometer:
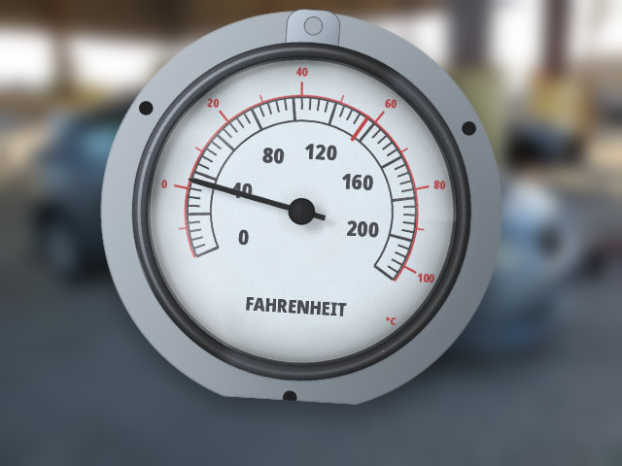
36
